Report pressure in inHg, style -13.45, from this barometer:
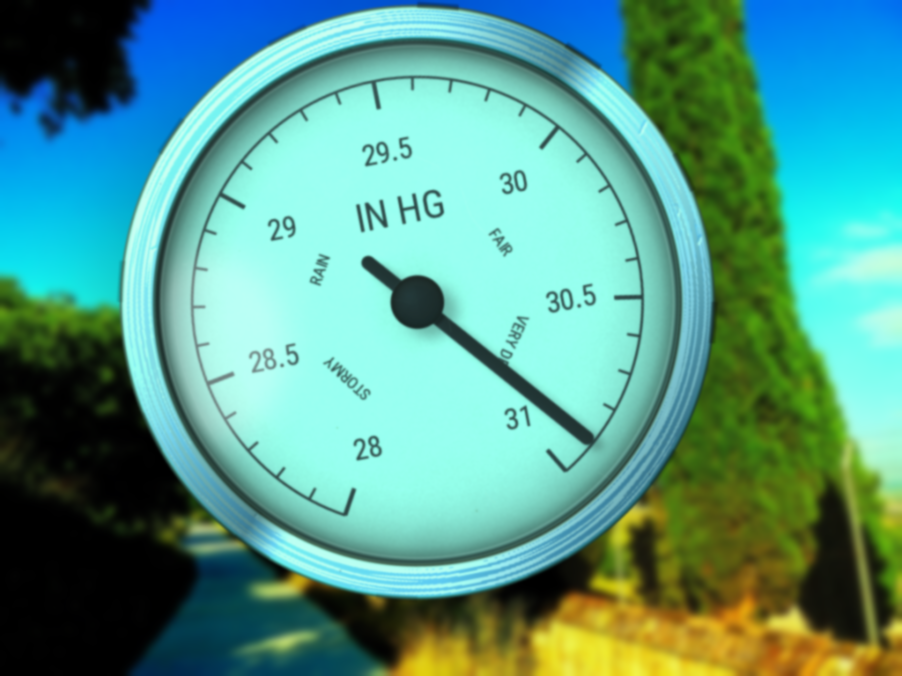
30.9
